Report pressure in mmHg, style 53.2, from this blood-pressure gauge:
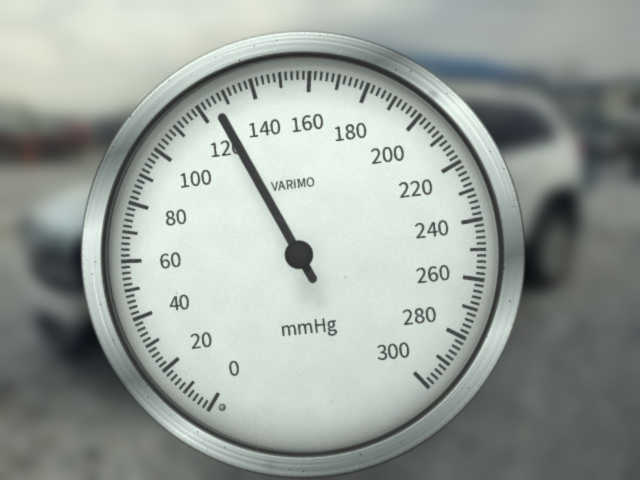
126
